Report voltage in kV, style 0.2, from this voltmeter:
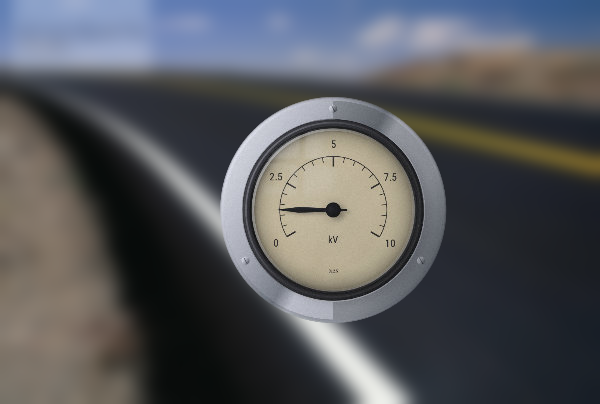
1.25
